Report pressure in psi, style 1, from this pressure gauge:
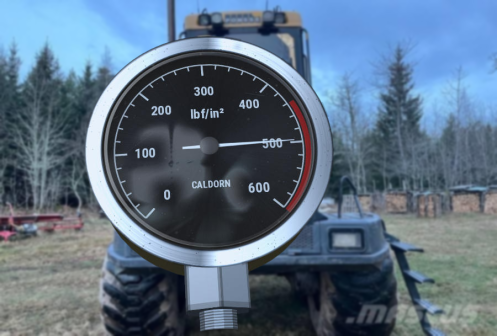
500
